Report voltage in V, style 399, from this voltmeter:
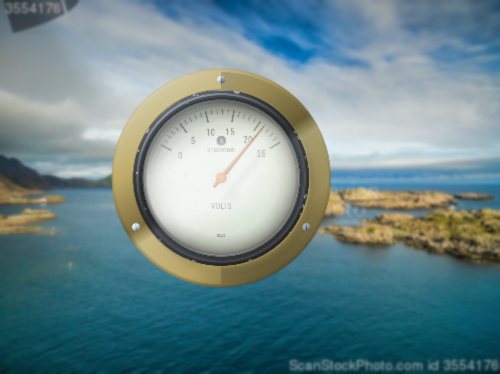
21
